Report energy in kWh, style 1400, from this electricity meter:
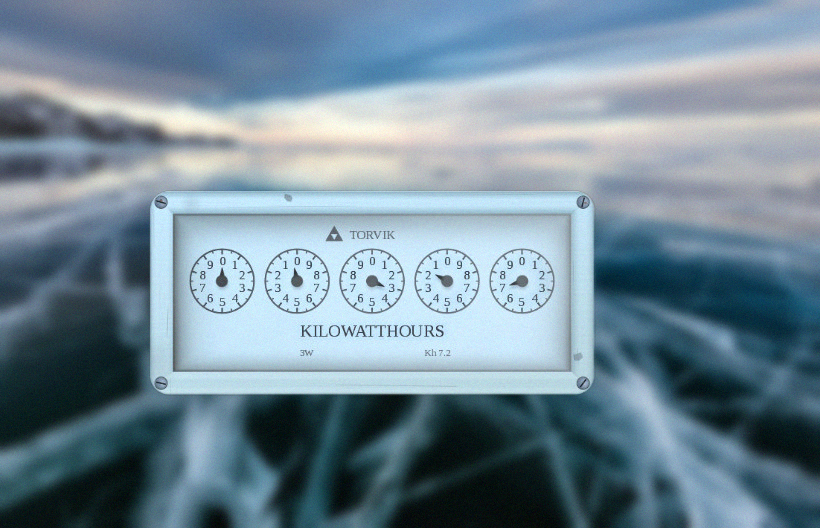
317
